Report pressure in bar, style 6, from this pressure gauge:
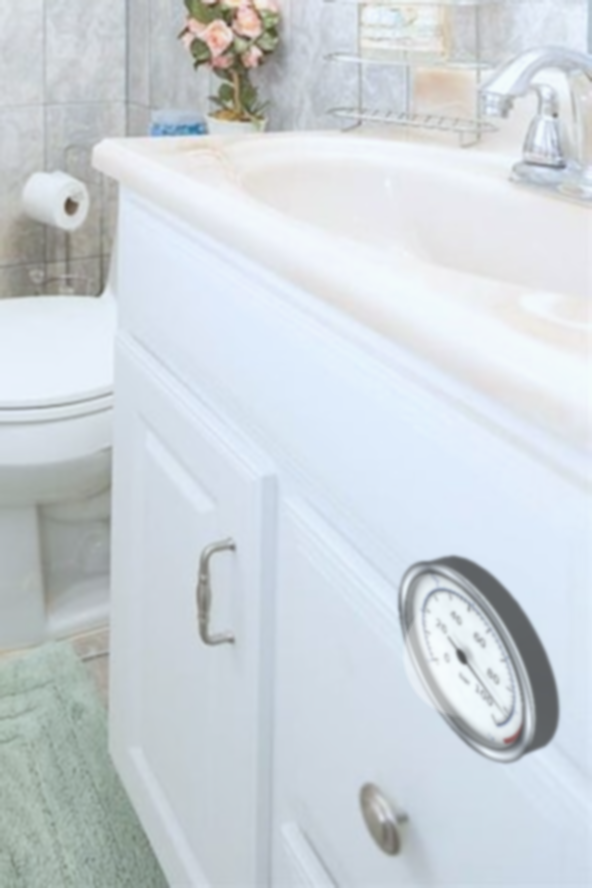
90
